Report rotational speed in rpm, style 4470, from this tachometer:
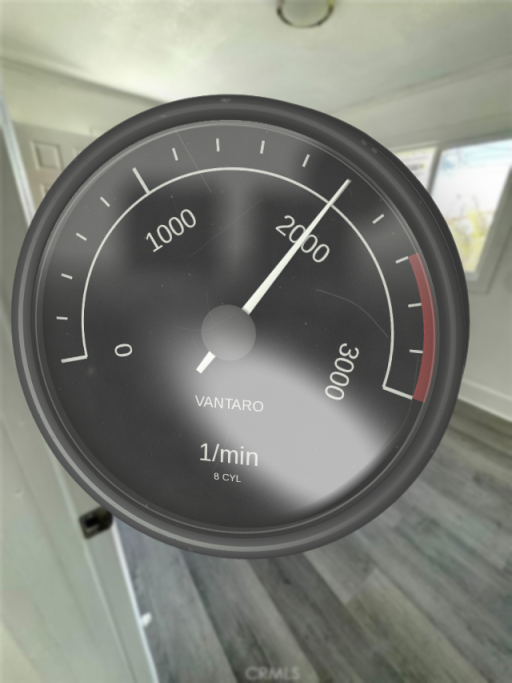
2000
